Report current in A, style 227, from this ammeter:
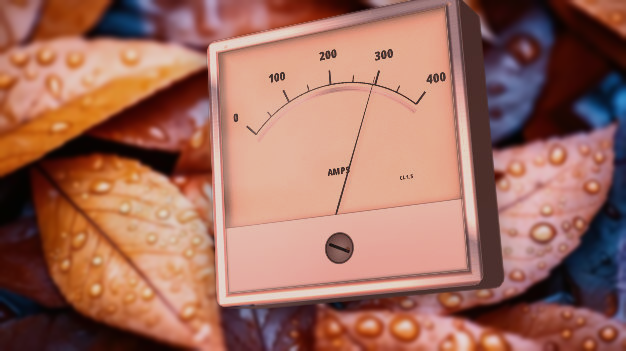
300
